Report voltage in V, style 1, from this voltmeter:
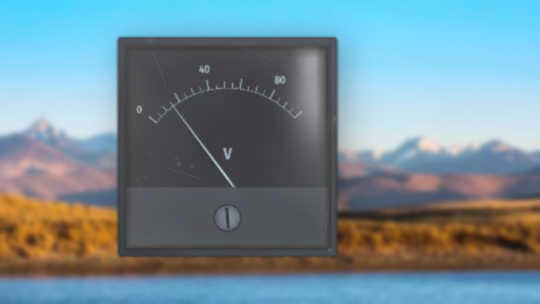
15
